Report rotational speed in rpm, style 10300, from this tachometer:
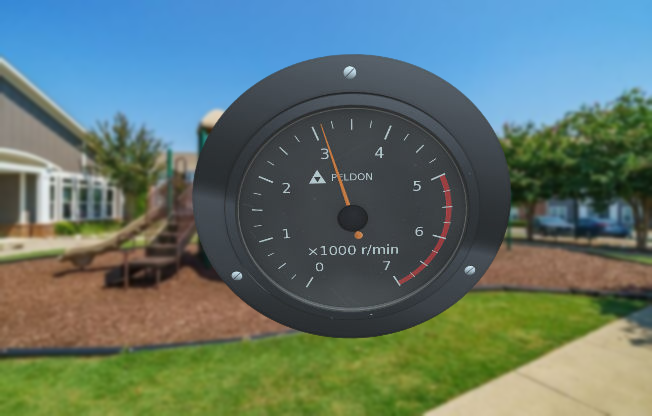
3125
